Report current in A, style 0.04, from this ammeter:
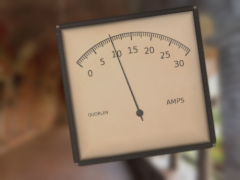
10
